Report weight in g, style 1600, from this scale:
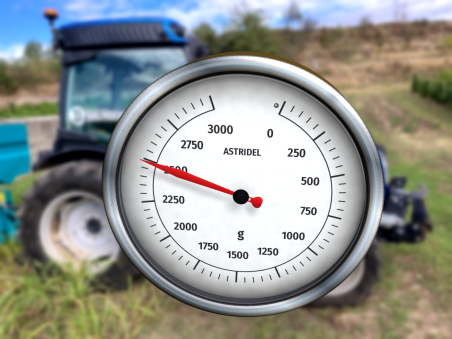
2500
